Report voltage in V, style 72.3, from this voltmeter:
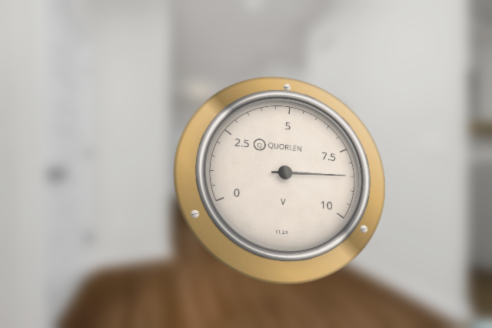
8.5
